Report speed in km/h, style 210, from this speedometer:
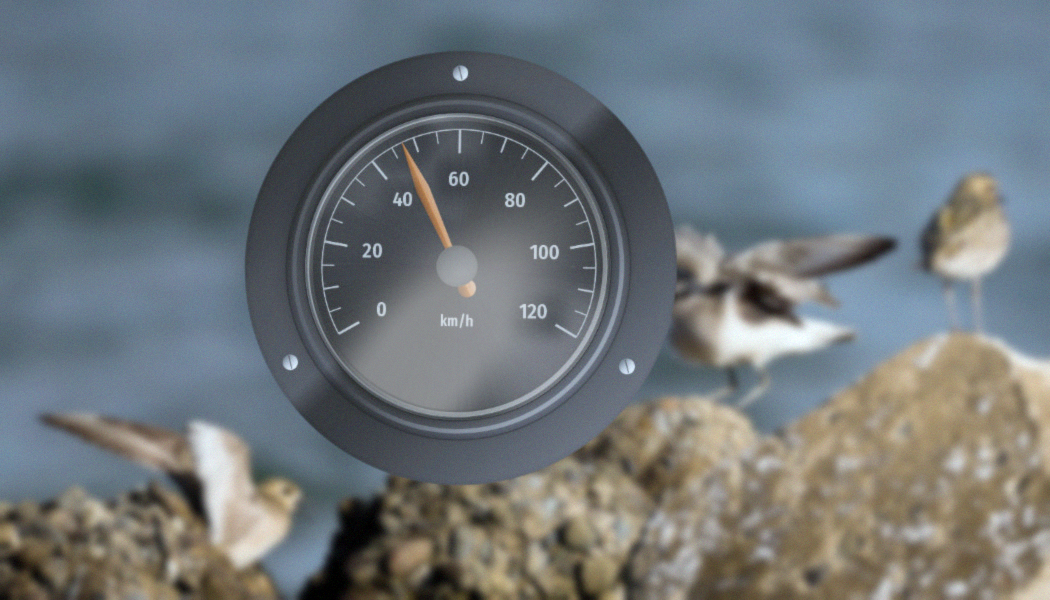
47.5
